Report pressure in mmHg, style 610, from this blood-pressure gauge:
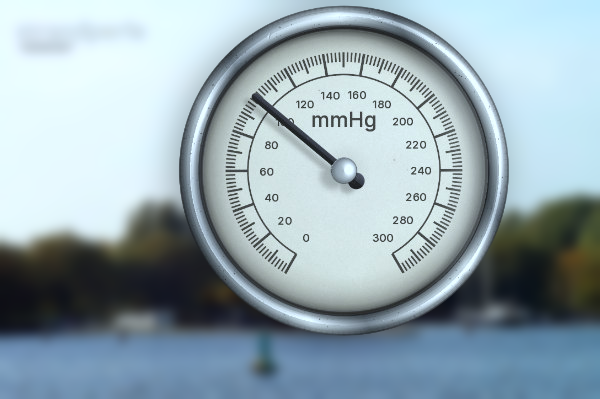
100
